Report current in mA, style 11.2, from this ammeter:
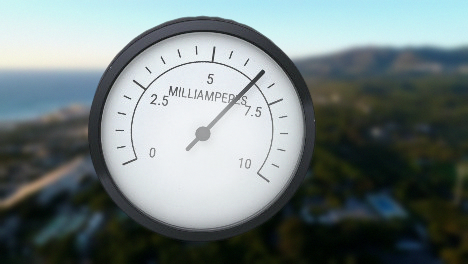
6.5
